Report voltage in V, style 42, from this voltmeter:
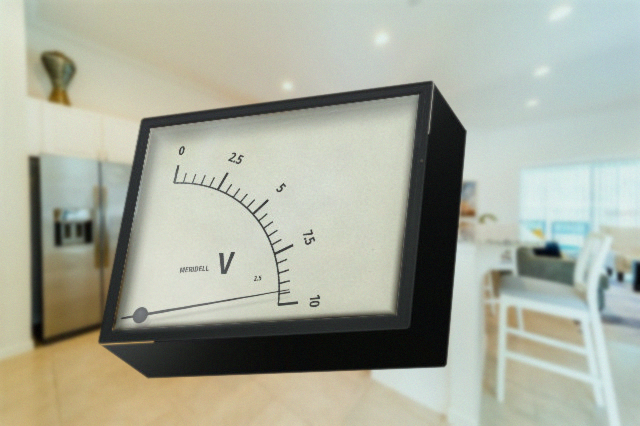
9.5
